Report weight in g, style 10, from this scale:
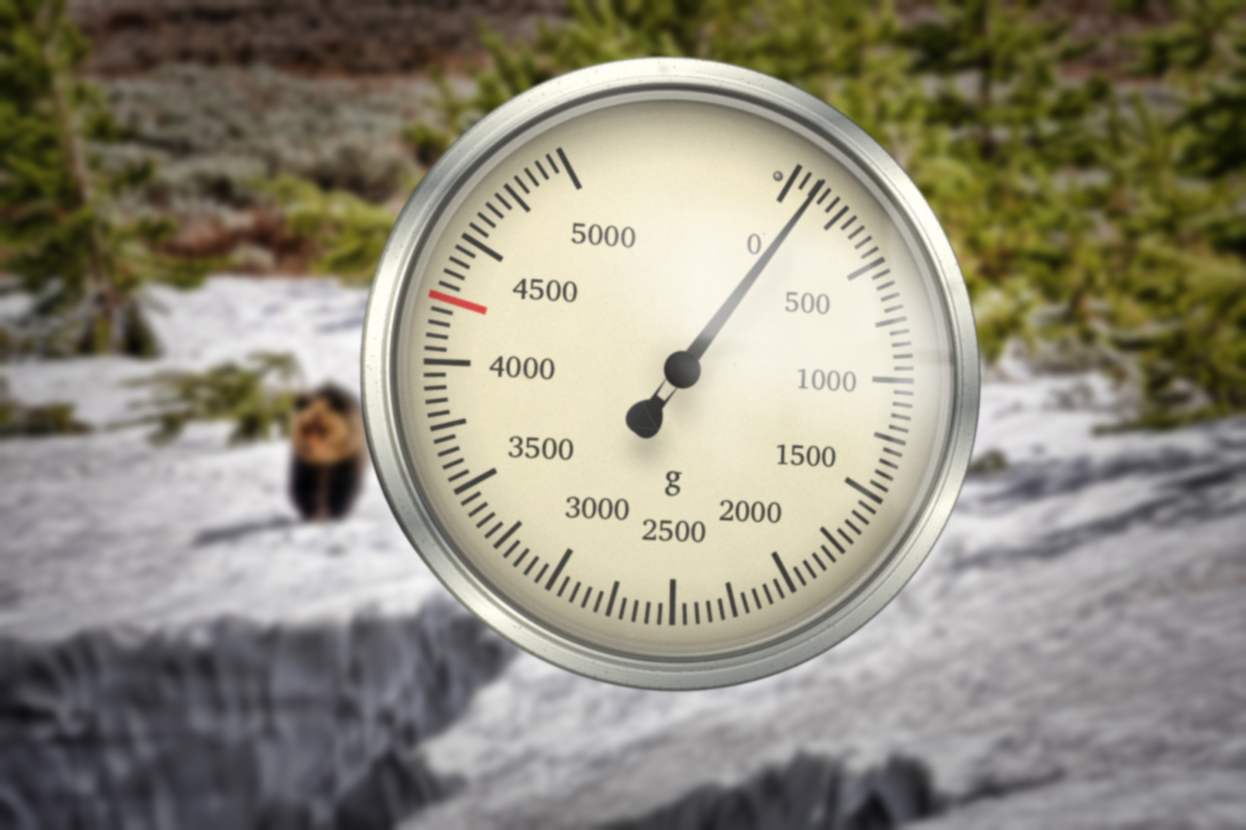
100
